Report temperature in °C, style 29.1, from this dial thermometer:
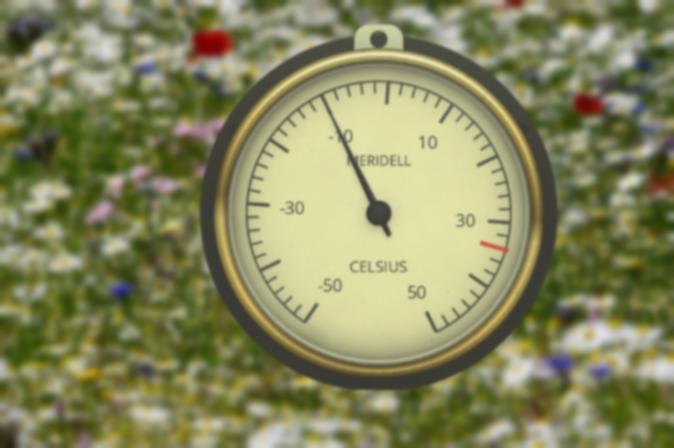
-10
